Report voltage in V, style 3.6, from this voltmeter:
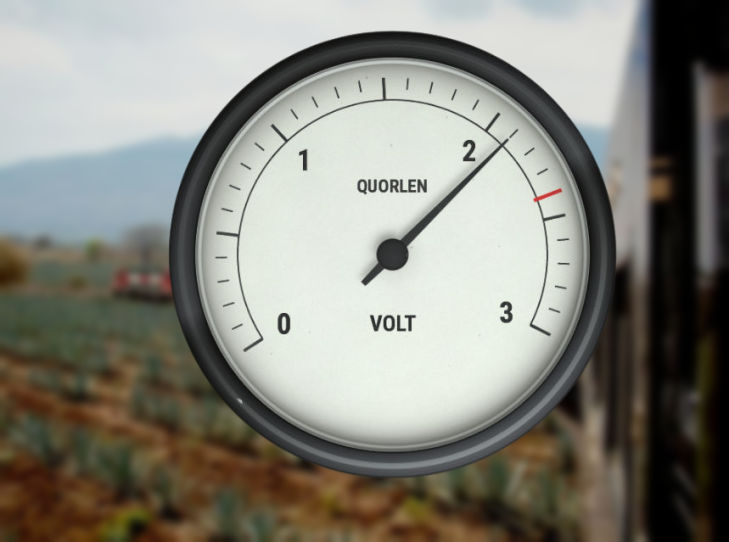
2.1
